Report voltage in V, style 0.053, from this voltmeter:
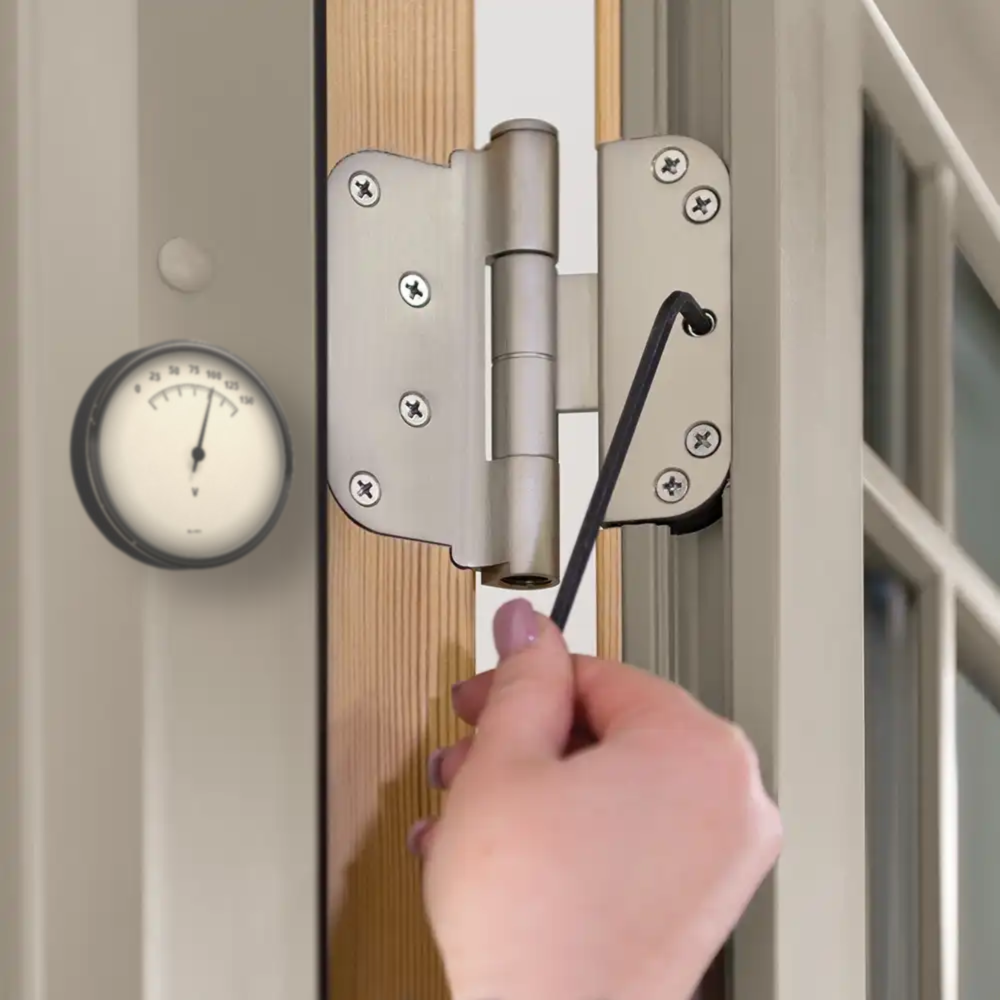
100
